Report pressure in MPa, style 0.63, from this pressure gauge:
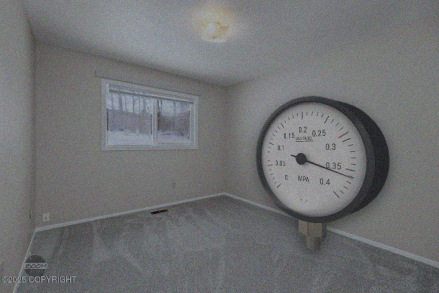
0.36
